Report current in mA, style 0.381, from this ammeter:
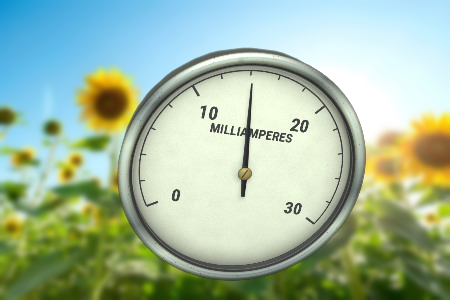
14
